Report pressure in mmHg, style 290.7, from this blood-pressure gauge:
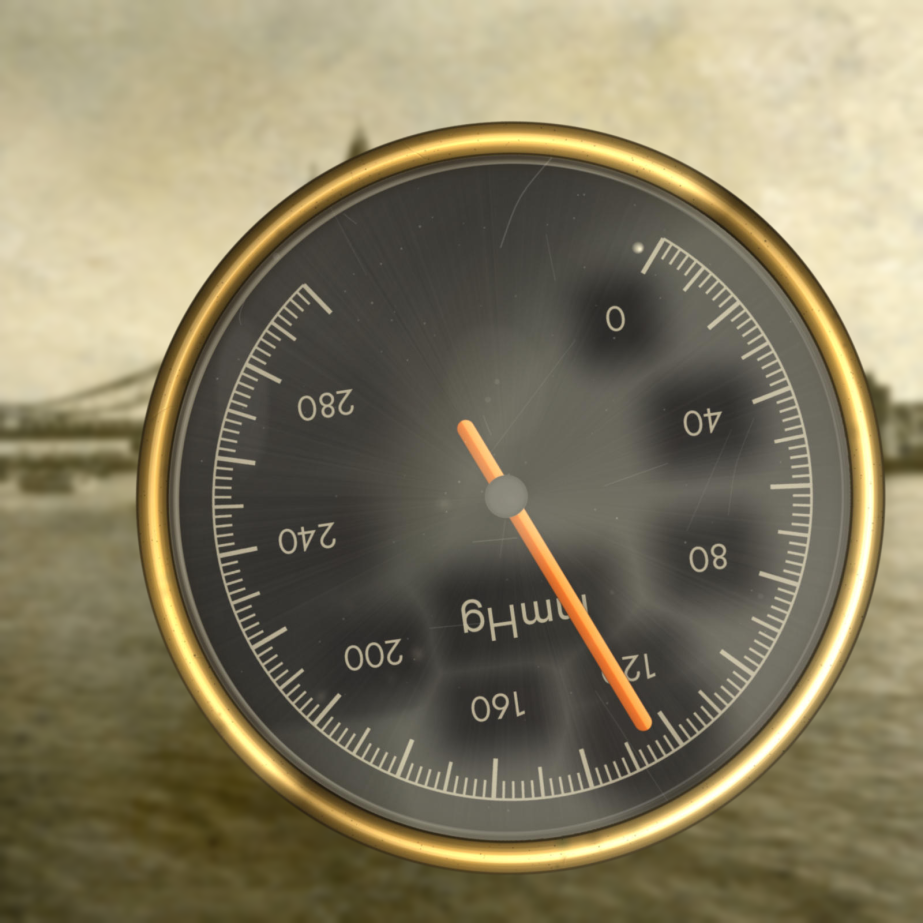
124
